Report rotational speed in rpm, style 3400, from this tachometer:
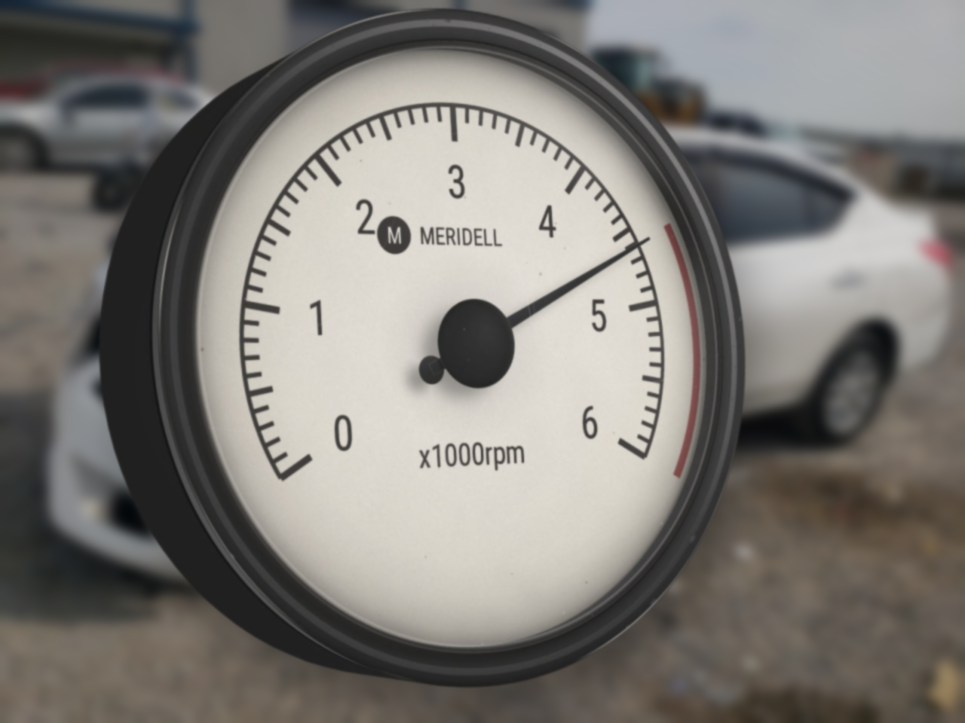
4600
